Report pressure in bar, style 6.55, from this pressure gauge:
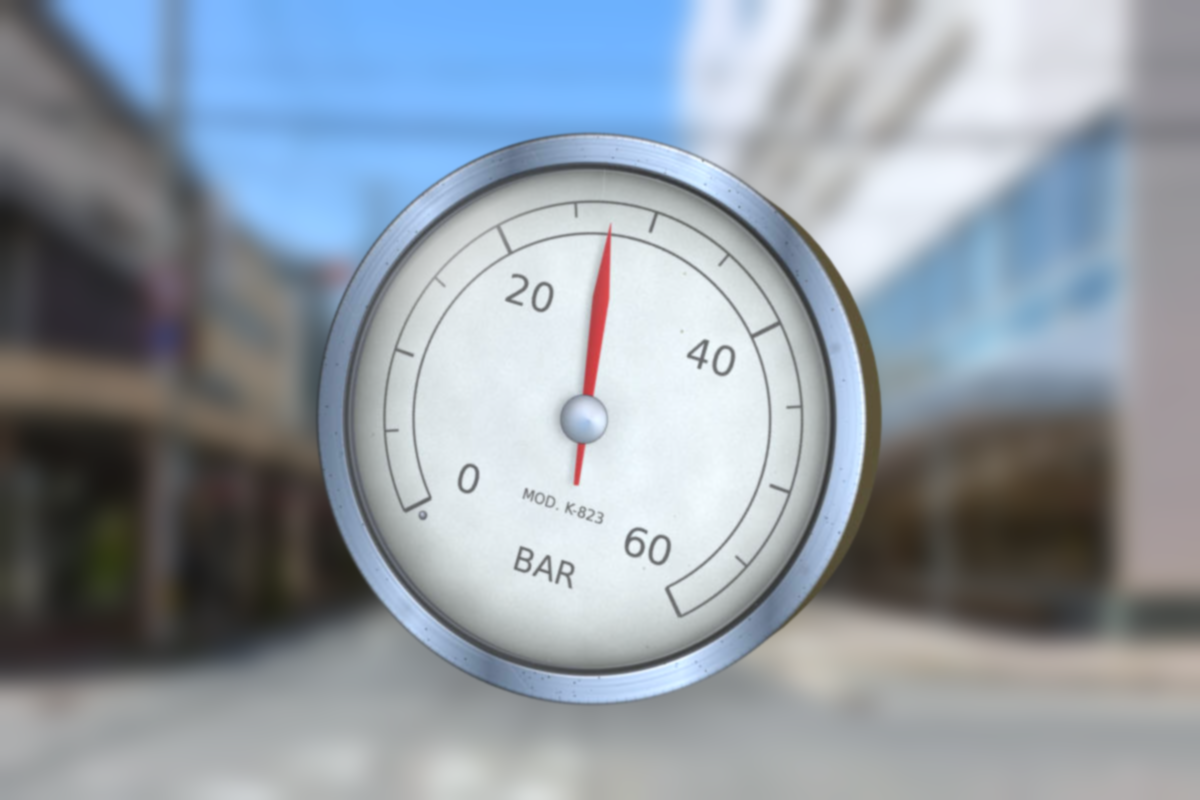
27.5
